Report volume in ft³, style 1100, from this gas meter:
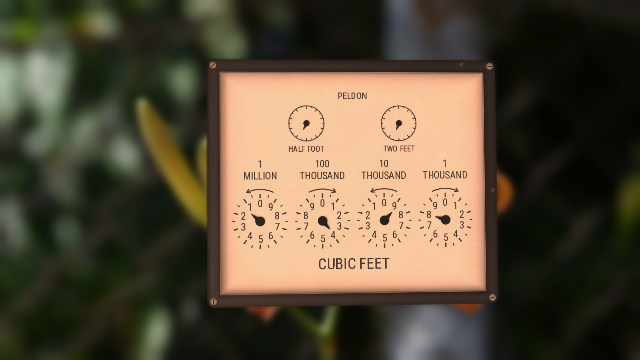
138800
